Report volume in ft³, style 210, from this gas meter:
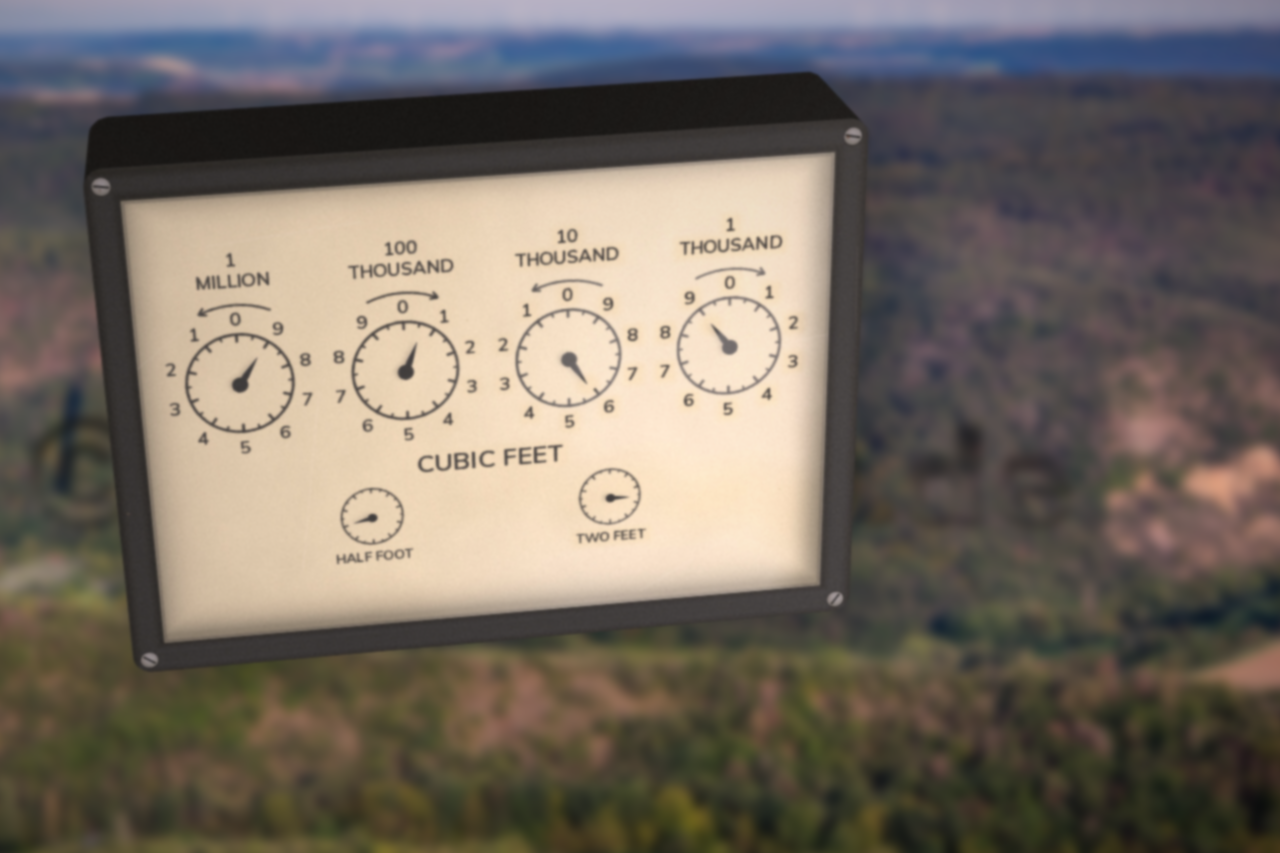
905900
